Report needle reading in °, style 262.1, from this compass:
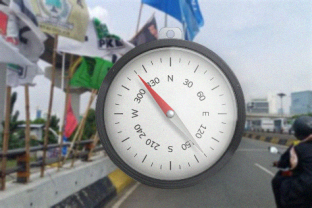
320
